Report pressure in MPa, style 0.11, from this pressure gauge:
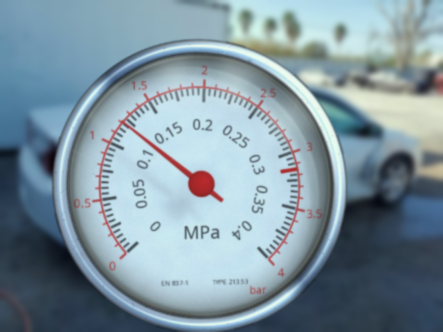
0.12
